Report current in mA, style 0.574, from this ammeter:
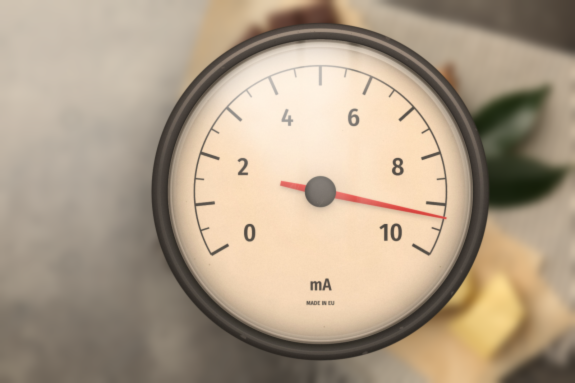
9.25
